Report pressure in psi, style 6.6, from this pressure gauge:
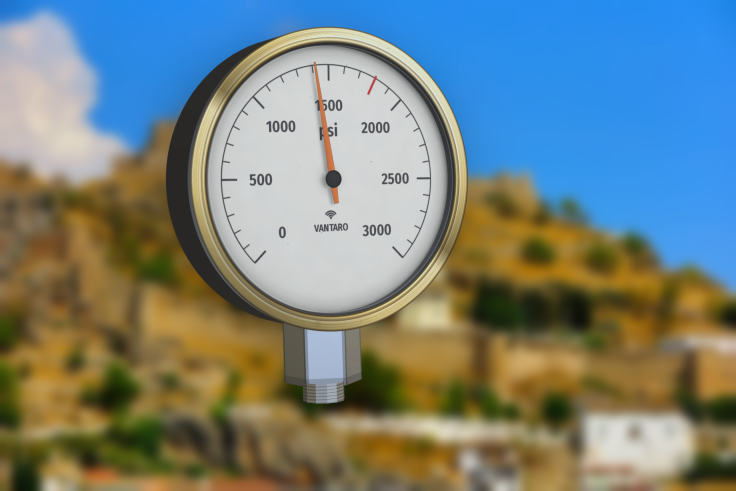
1400
